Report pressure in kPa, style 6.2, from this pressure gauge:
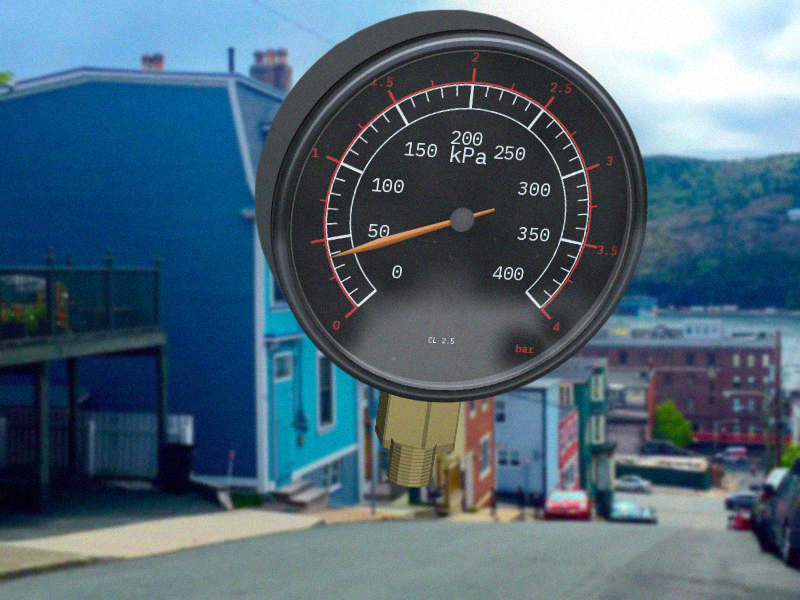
40
